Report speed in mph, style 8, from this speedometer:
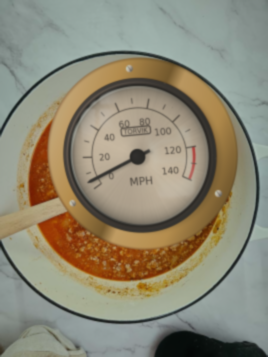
5
